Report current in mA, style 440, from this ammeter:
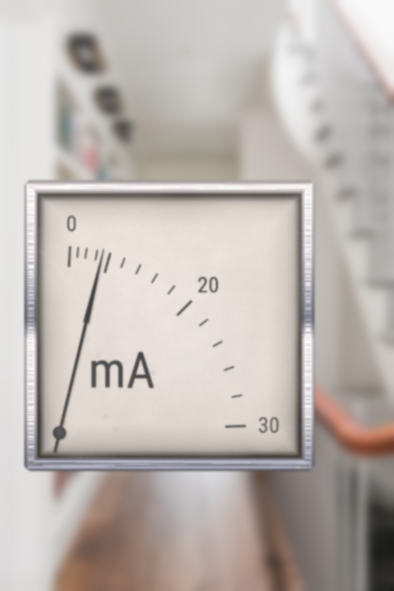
9
